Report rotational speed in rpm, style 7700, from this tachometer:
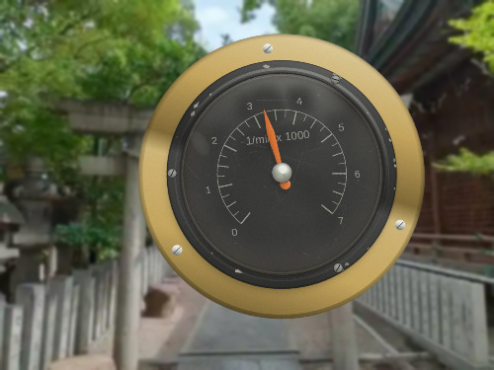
3250
